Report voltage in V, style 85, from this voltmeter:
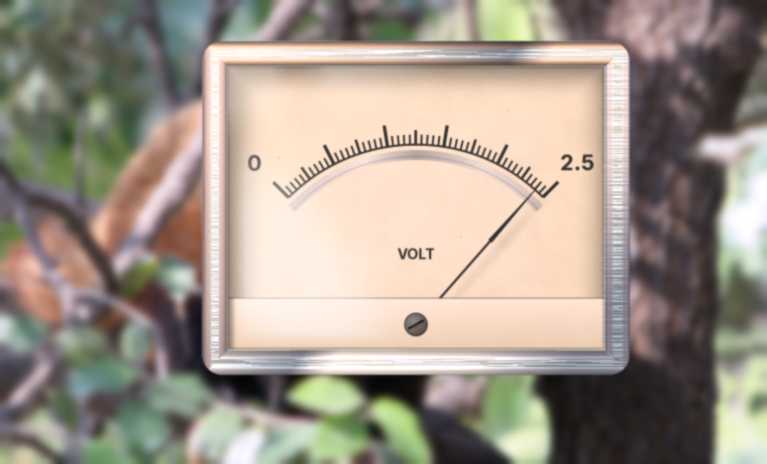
2.4
